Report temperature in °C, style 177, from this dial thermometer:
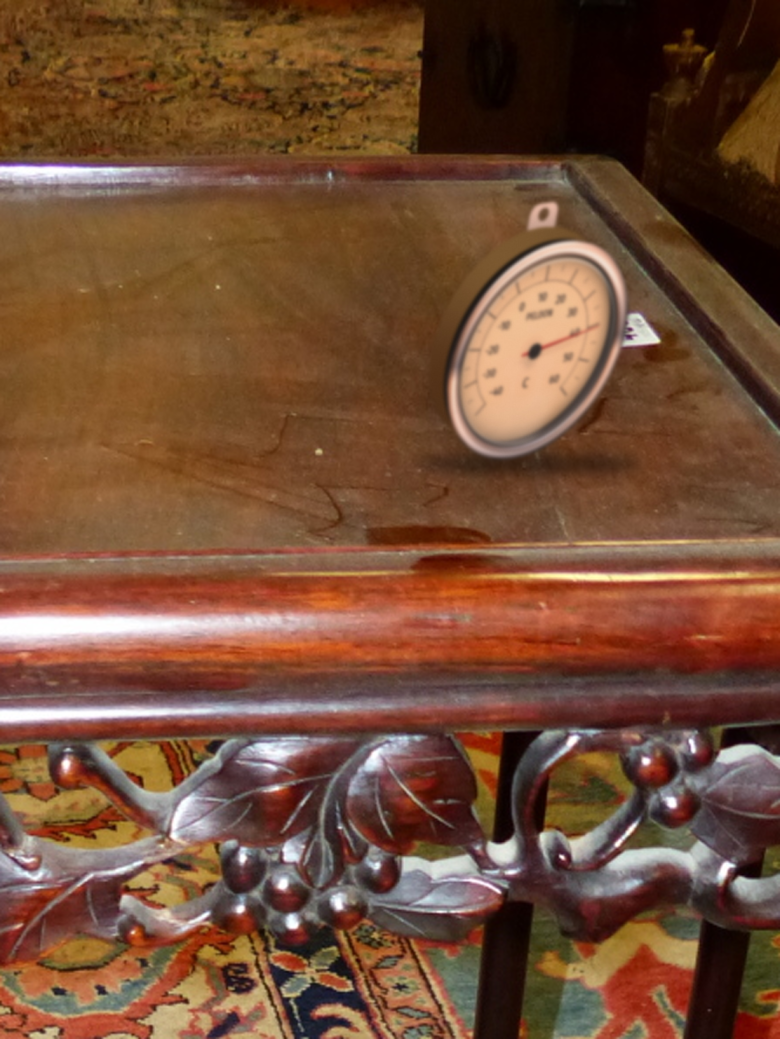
40
